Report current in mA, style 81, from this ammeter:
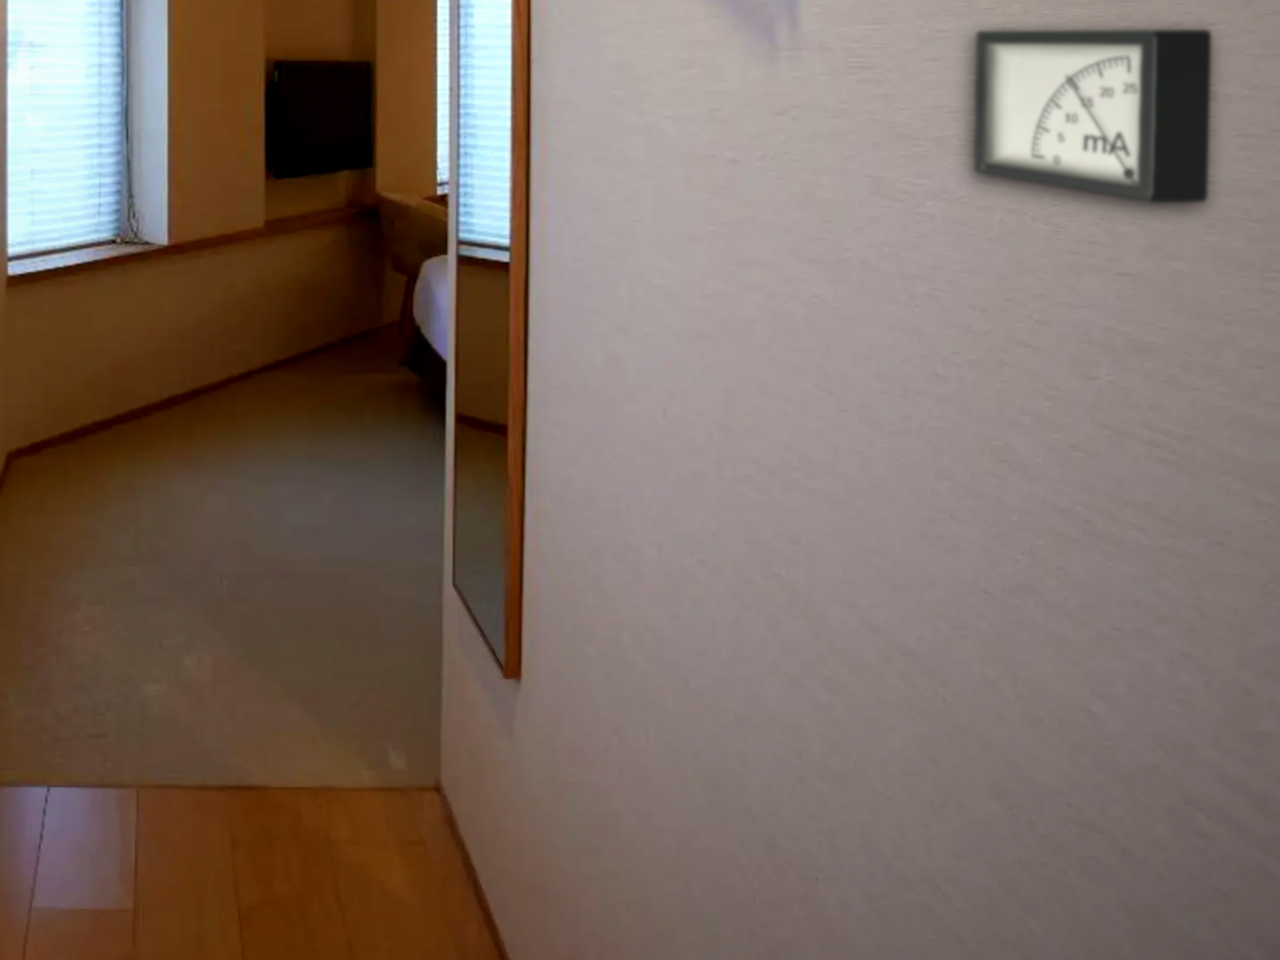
15
